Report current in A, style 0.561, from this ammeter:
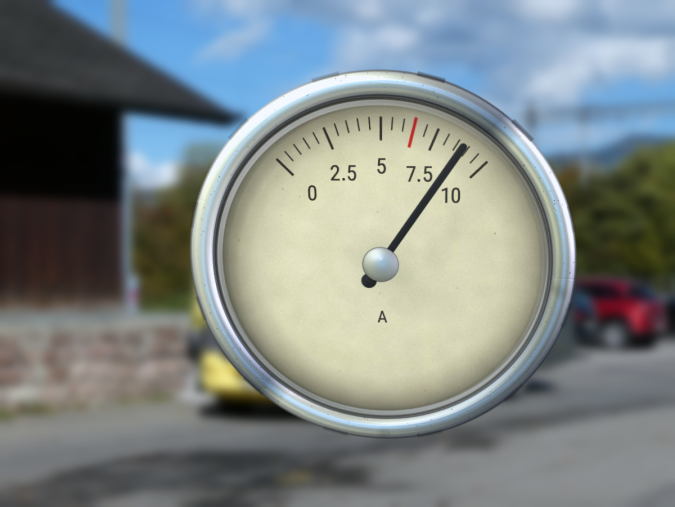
8.75
